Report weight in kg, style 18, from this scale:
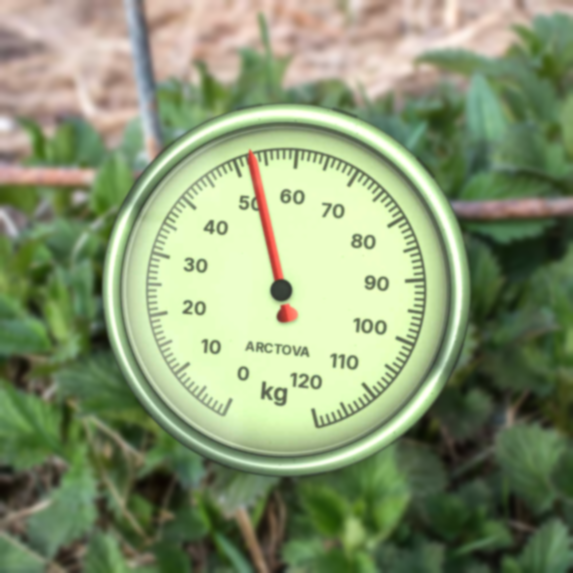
53
